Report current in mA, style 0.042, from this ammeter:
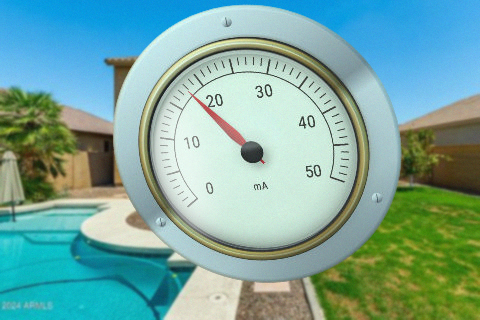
18
